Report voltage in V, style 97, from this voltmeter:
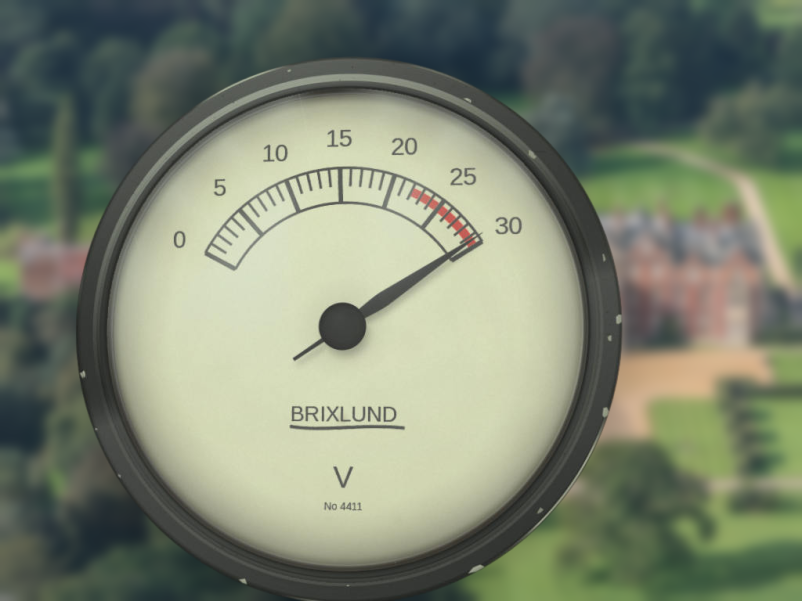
29.5
